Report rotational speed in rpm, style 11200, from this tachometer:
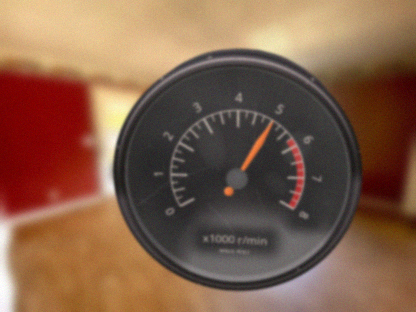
5000
